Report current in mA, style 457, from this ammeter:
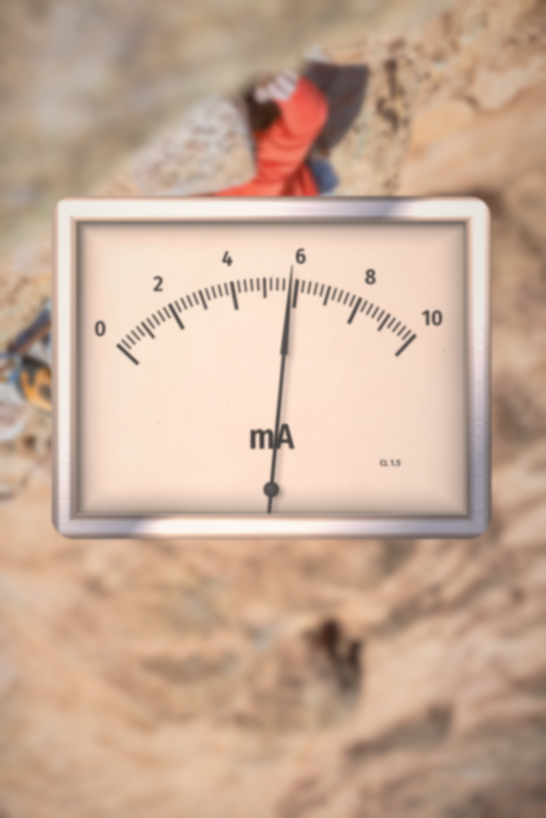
5.8
